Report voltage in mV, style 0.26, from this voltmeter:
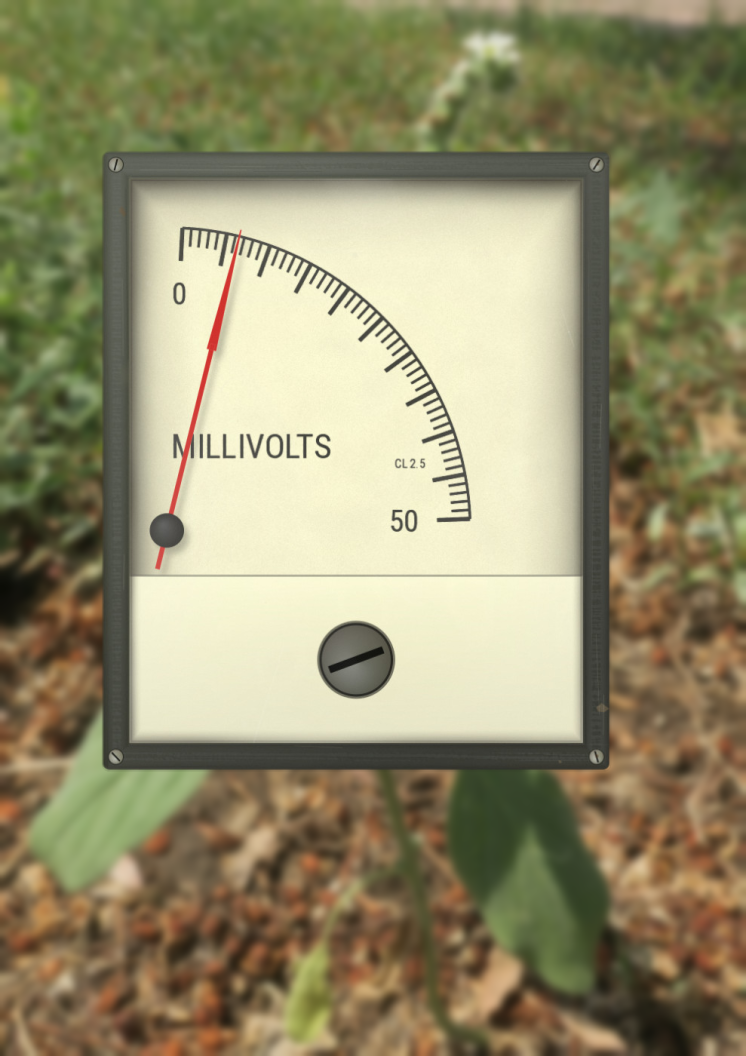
6.5
